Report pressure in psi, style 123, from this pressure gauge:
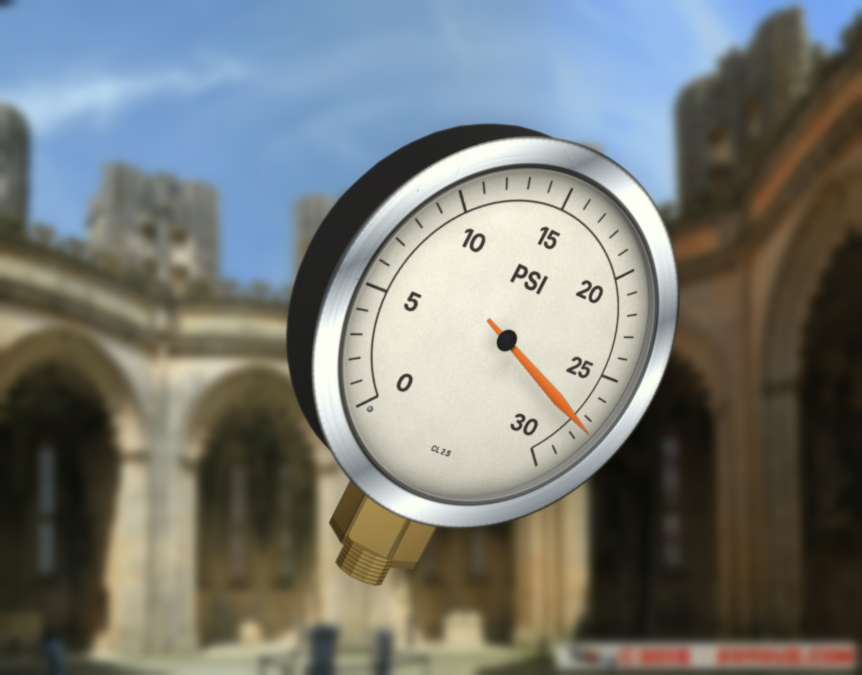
27.5
